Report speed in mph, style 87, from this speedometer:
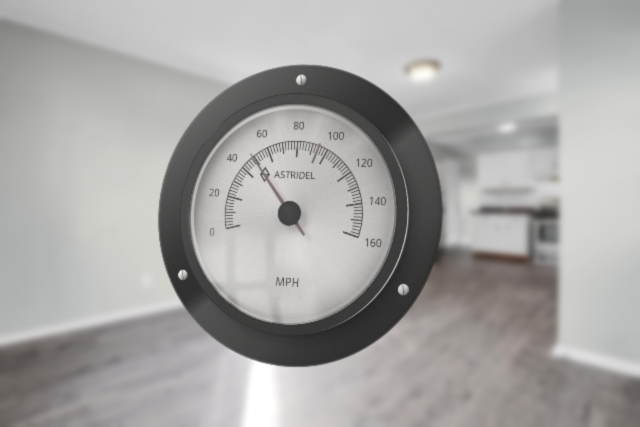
50
